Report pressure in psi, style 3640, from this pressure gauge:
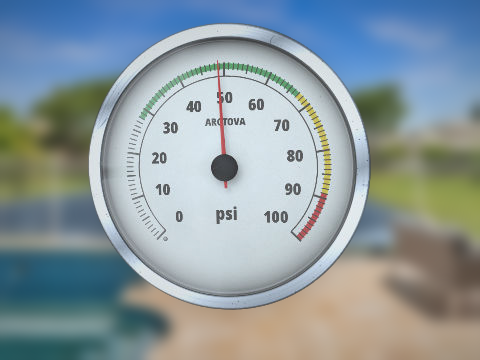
49
